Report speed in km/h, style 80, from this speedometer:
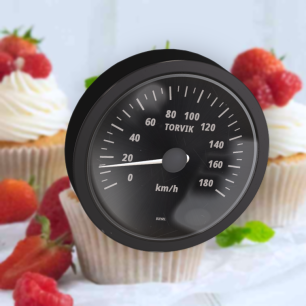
15
